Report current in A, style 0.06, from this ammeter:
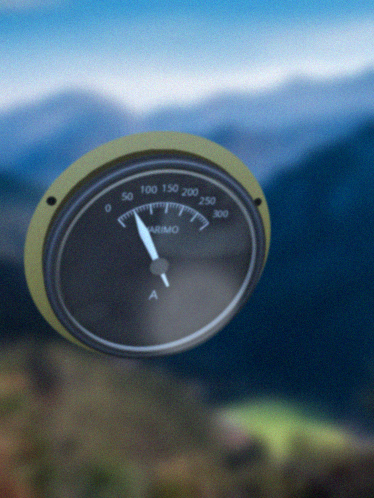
50
